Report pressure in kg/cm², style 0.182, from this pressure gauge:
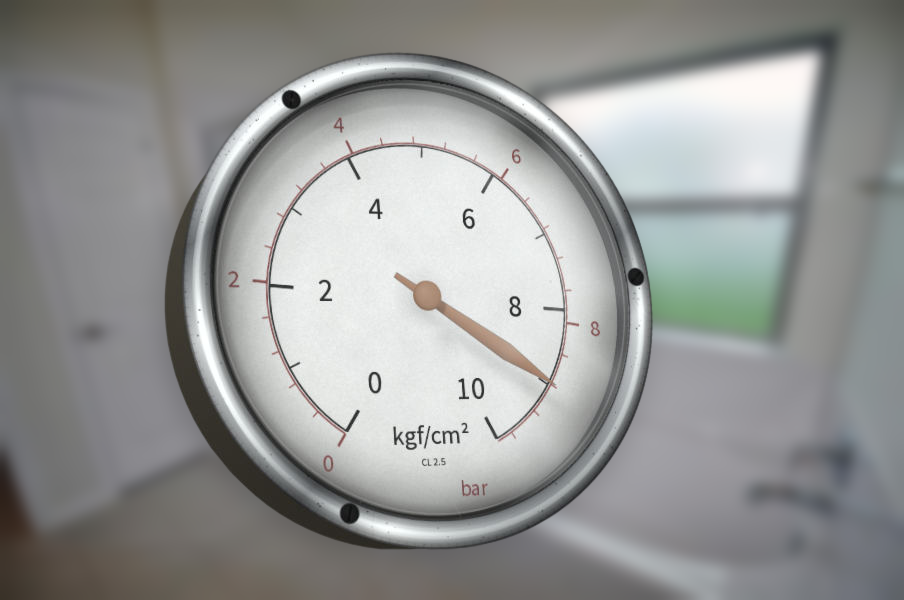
9
